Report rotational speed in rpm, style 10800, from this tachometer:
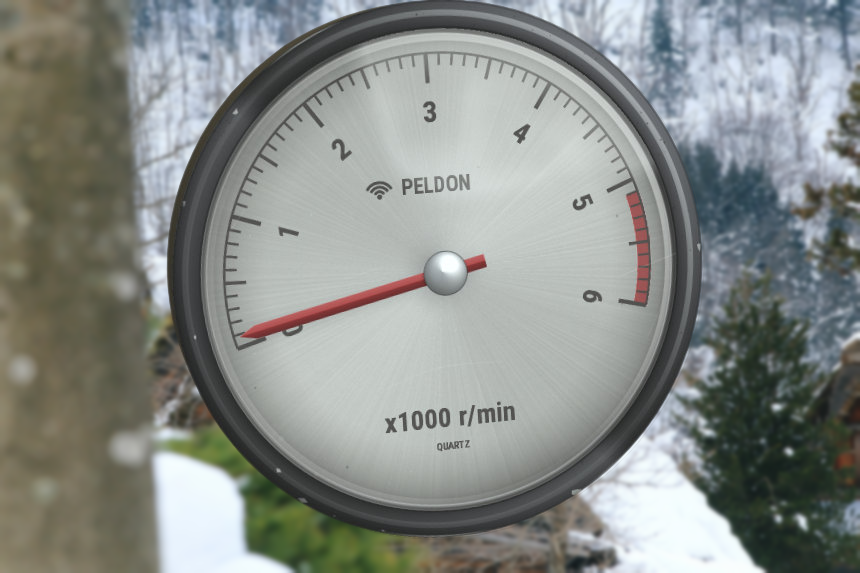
100
